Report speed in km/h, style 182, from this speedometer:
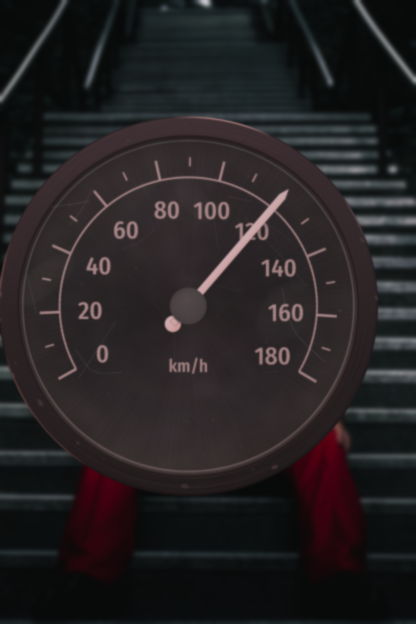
120
